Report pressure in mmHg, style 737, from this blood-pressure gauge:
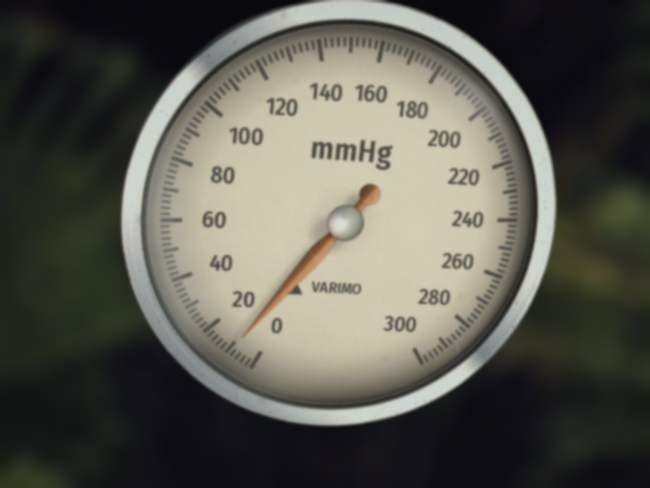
10
